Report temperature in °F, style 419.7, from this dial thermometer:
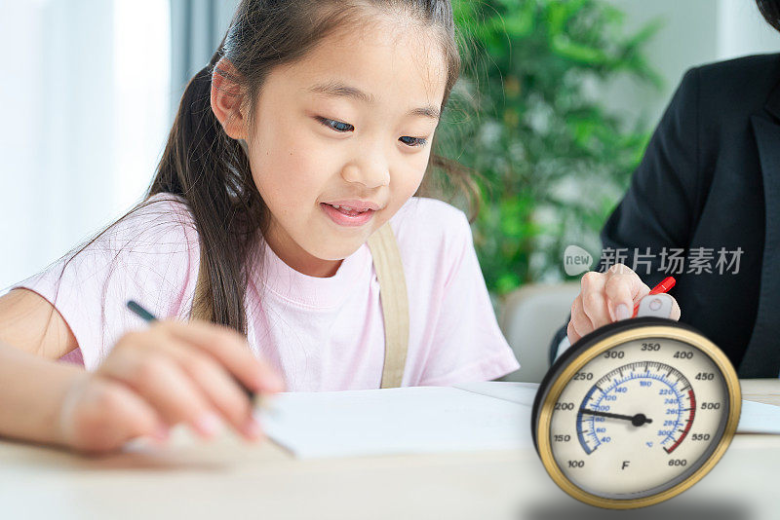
200
